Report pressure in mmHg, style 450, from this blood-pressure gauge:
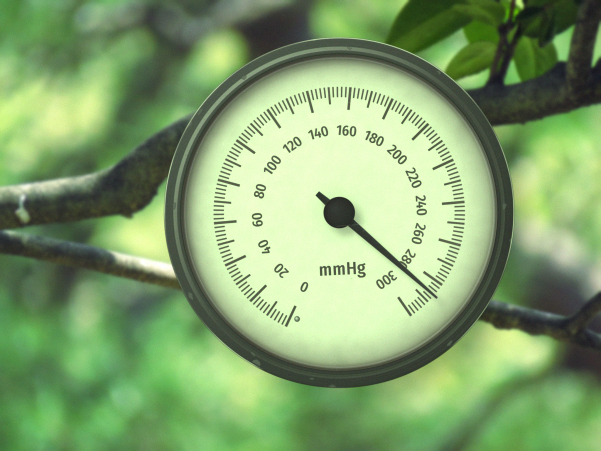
286
